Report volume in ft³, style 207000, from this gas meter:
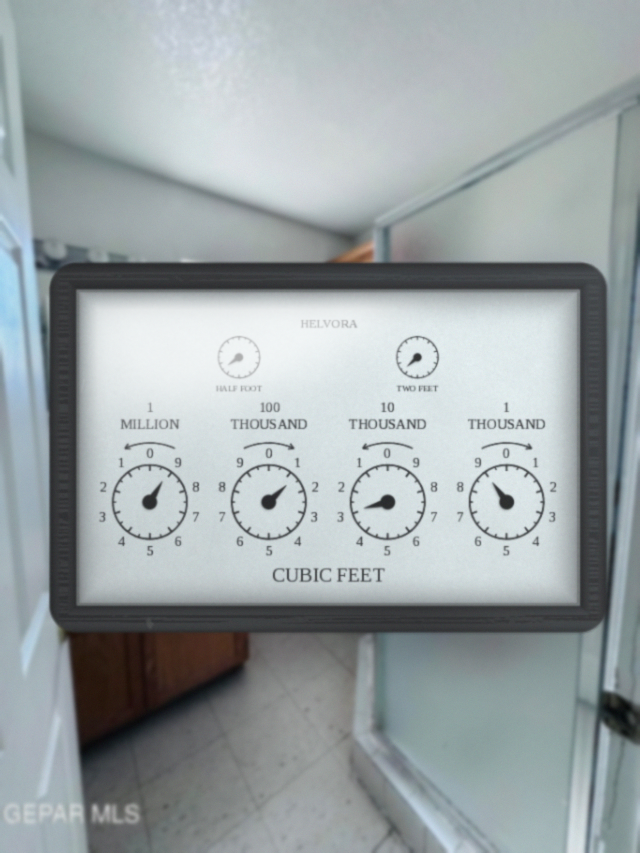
912900
